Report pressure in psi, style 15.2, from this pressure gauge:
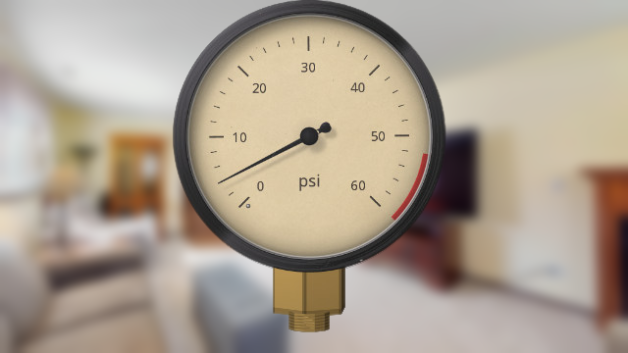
4
